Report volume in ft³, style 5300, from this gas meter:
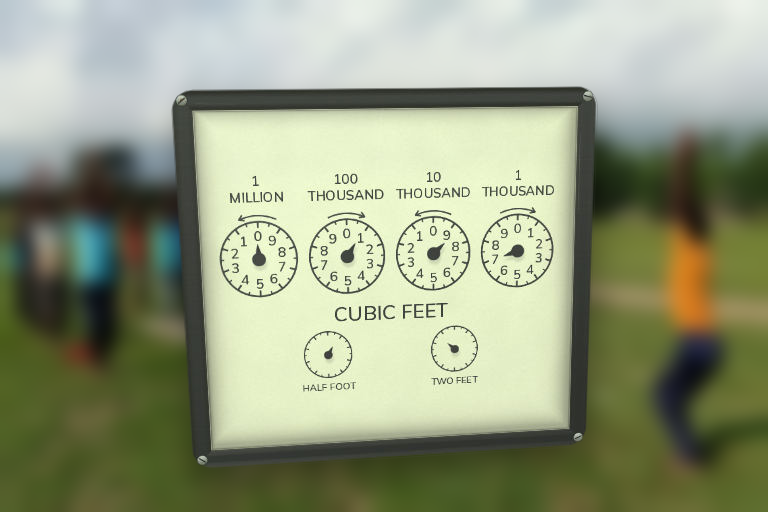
8700
